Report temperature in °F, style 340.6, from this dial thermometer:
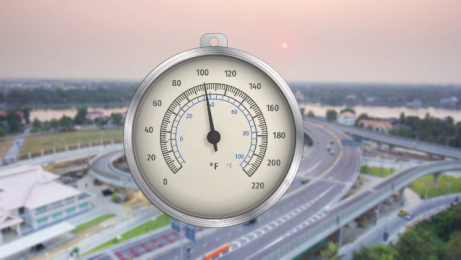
100
